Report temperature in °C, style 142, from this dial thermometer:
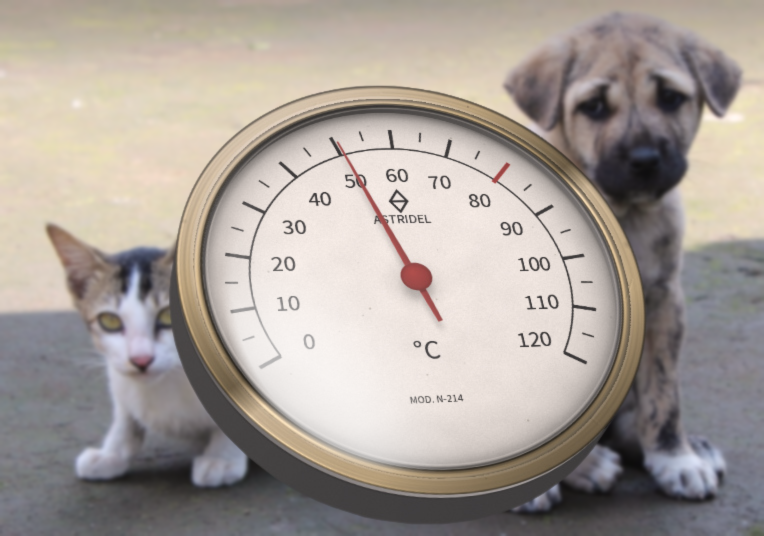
50
